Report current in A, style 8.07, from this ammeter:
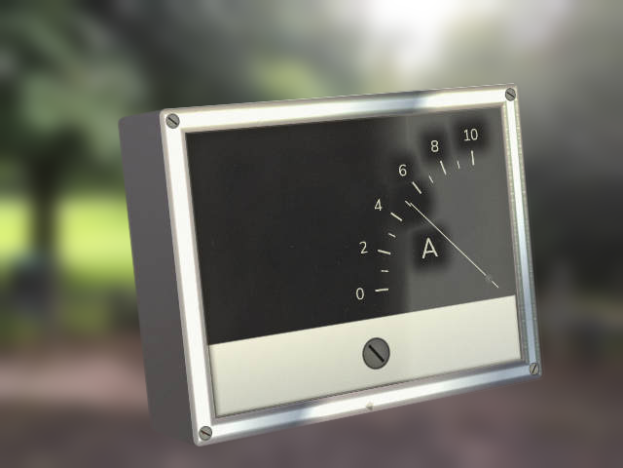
5
